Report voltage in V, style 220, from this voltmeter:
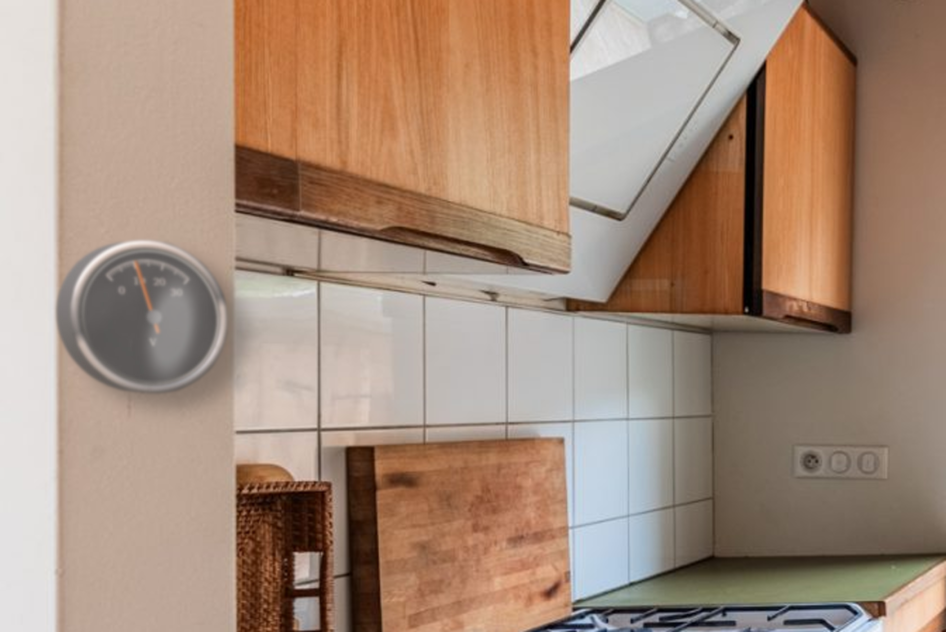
10
